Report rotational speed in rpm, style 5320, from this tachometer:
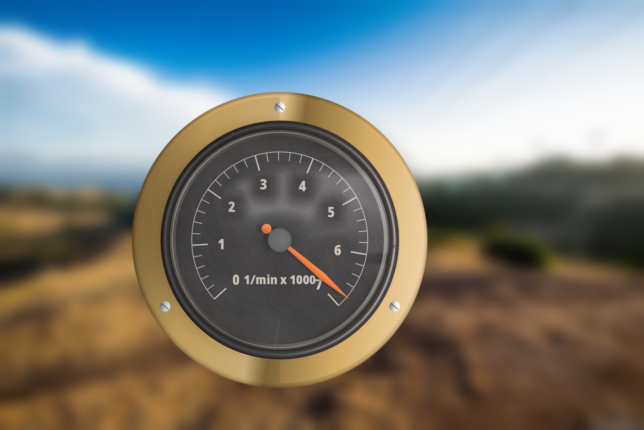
6800
